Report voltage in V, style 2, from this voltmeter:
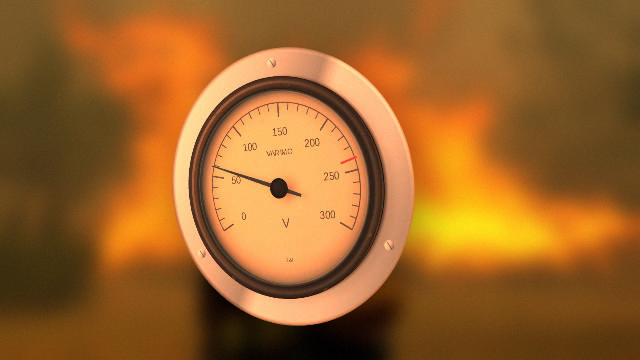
60
